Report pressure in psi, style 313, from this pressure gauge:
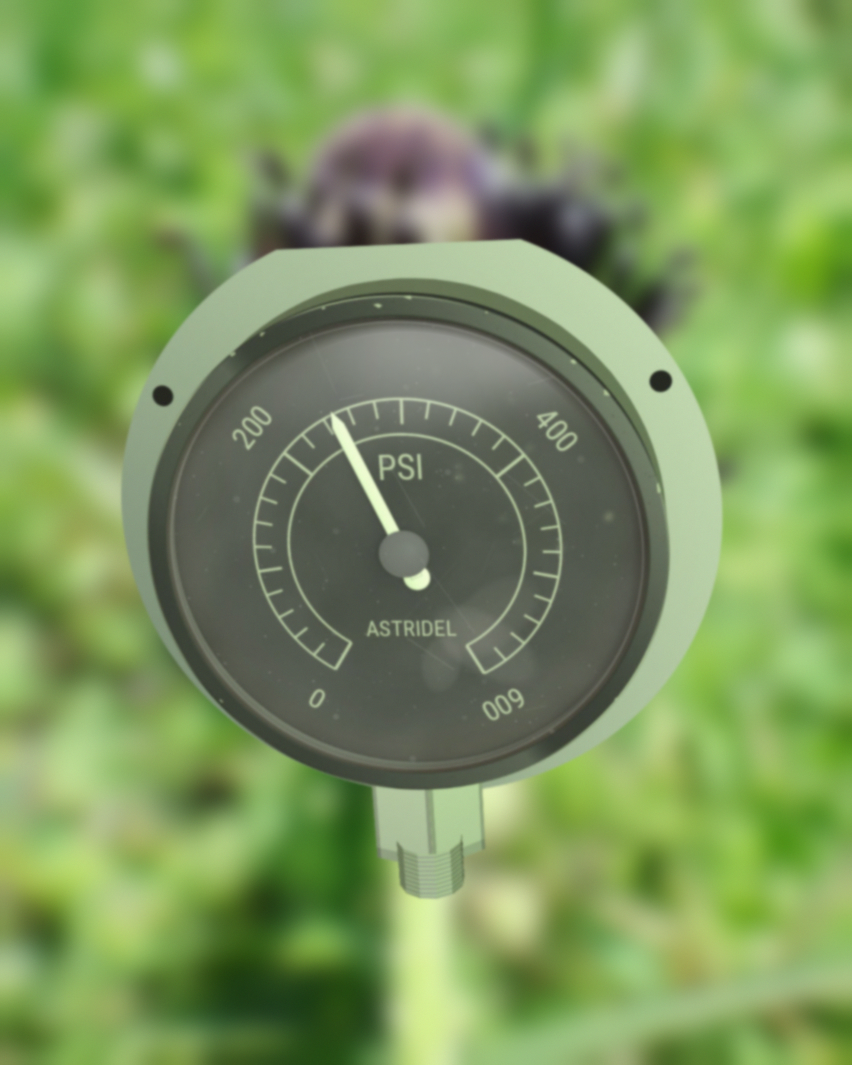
250
